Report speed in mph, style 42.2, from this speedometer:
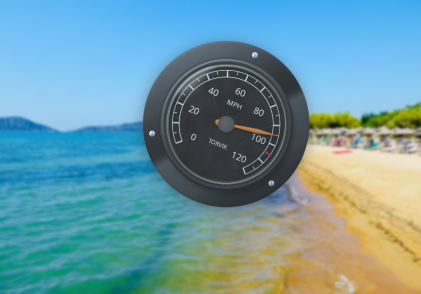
95
